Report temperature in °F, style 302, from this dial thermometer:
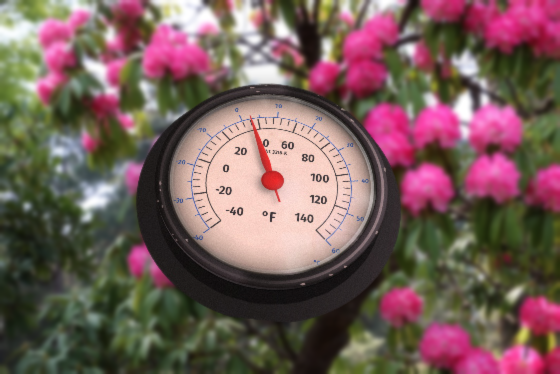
36
